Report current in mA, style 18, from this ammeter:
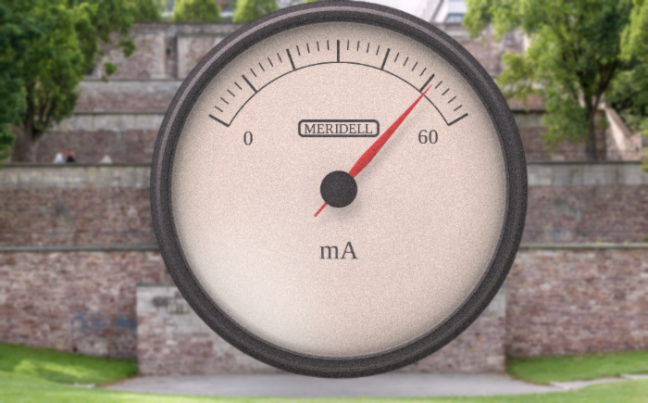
51
